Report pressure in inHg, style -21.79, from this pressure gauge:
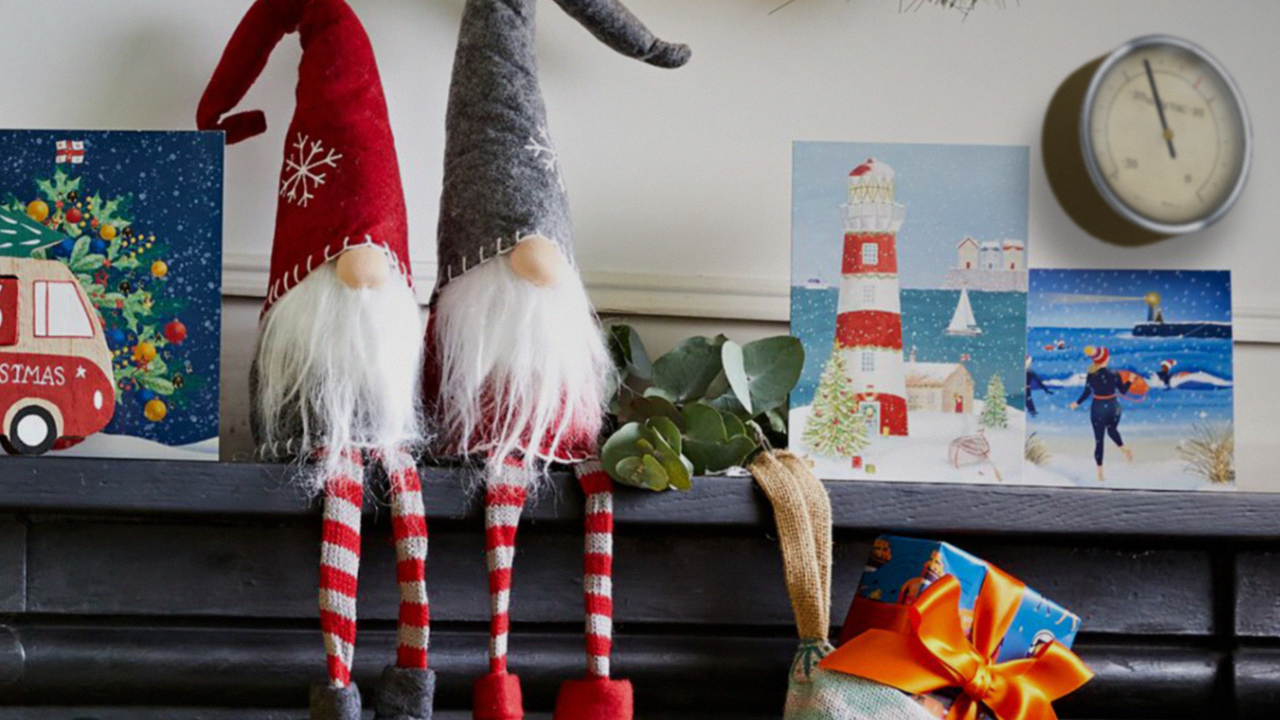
-18
